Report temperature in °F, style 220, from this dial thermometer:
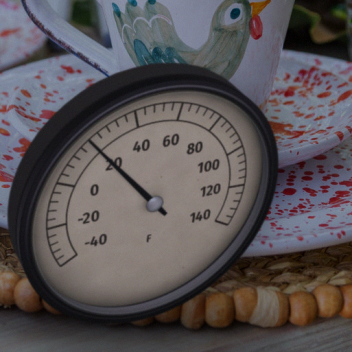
20
